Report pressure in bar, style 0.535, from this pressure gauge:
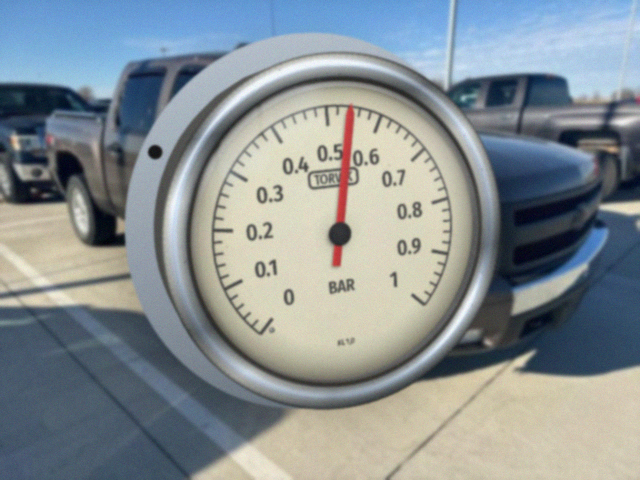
0.54
